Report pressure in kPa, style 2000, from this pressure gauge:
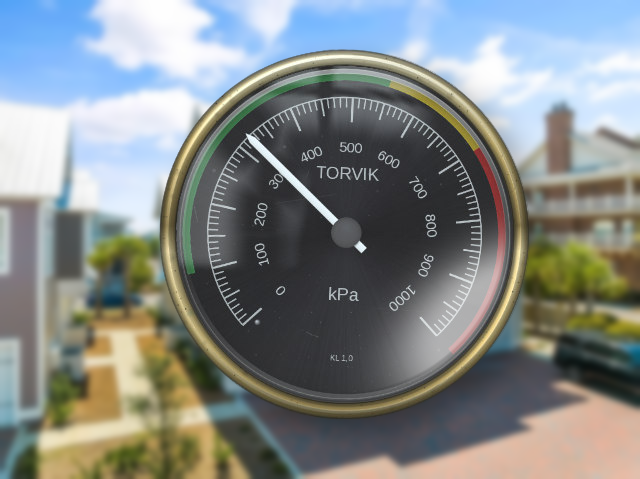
320
